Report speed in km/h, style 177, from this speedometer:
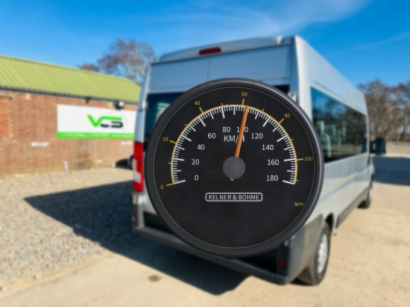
100
